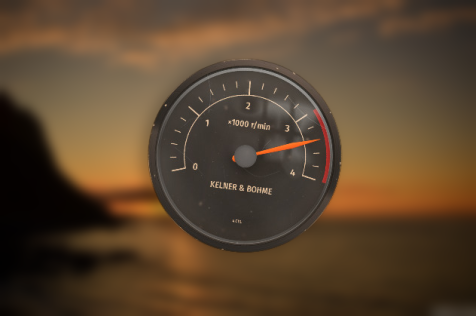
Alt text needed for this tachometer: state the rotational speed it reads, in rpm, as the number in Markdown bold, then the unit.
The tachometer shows **3400** rpm
